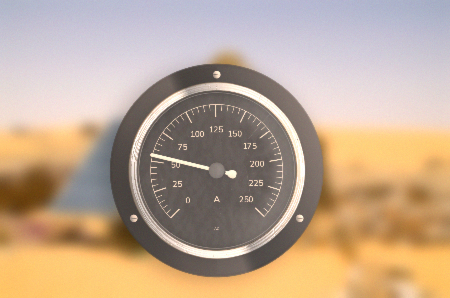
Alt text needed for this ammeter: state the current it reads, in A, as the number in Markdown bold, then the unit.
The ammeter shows **55** A
